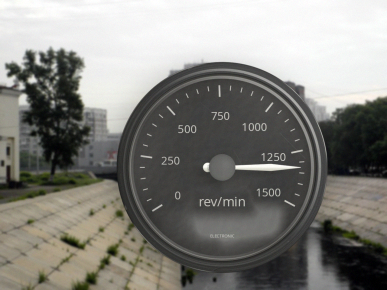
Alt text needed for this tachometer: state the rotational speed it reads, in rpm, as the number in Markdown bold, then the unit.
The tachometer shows **1325** rpm
